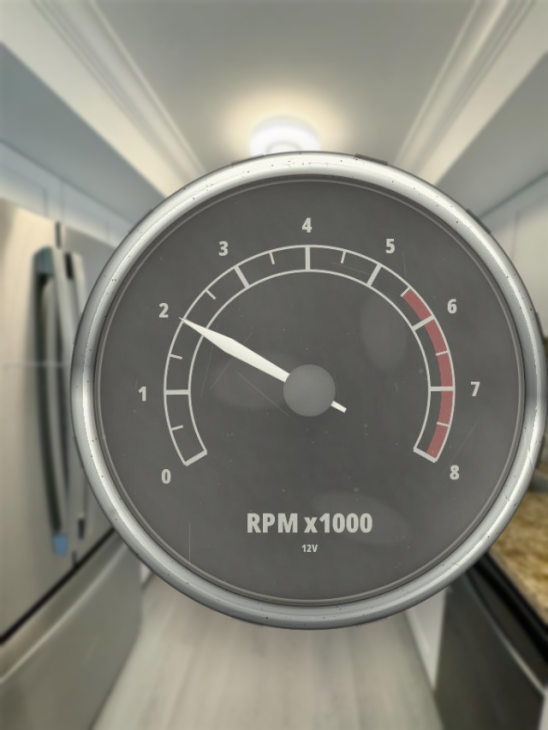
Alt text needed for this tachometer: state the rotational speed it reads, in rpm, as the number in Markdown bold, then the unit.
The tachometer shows **2000** rpm
